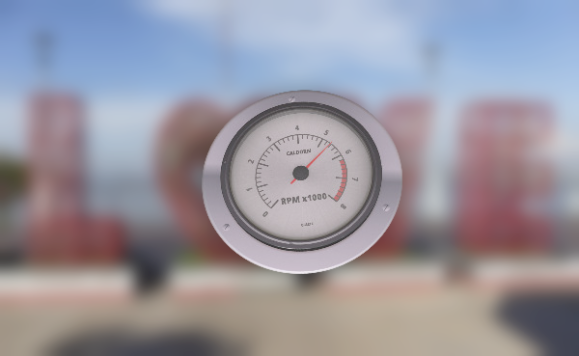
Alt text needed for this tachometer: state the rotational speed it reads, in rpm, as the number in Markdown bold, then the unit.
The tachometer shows **5400** rpm
